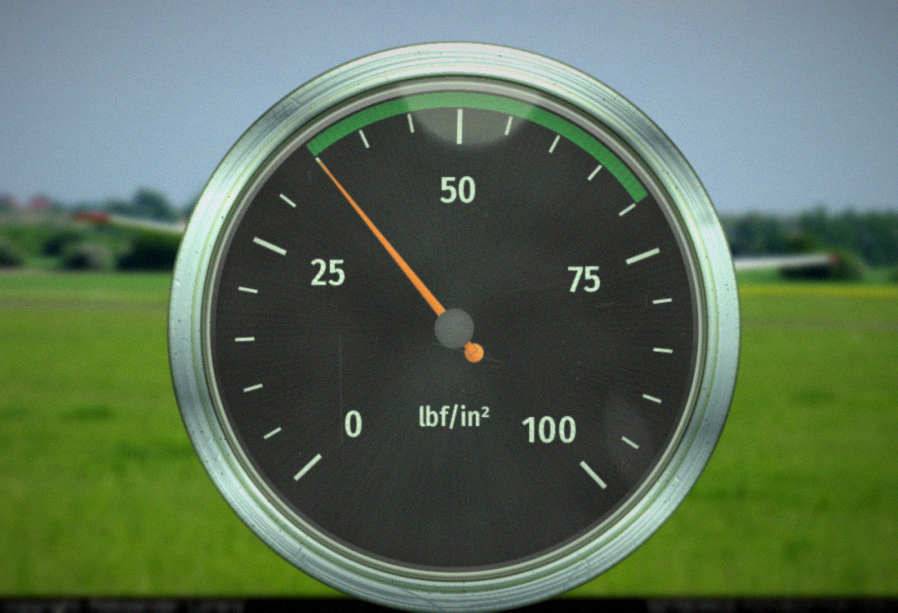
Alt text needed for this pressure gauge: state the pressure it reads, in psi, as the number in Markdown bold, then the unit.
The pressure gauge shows **35** psi
